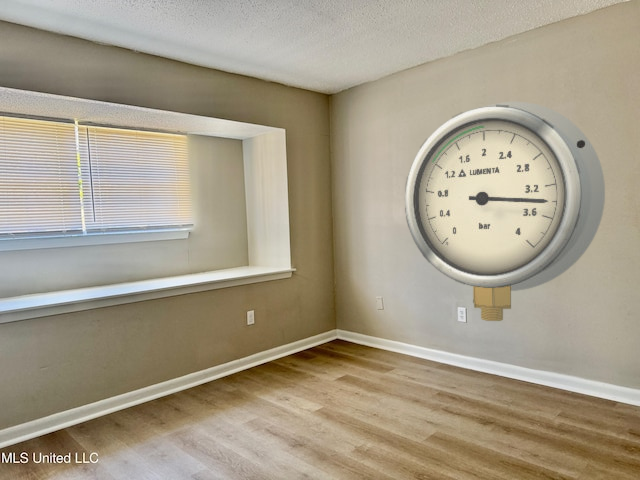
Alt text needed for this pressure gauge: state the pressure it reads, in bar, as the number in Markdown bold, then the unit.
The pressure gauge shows **3.4** bar
